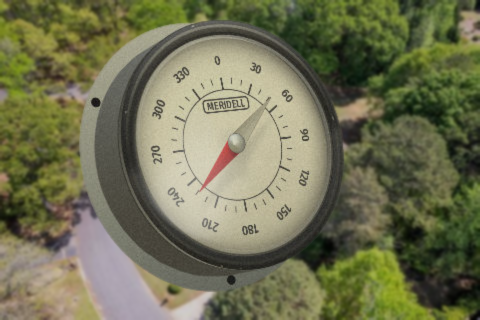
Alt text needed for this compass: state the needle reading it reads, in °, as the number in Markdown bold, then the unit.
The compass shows **230** °
